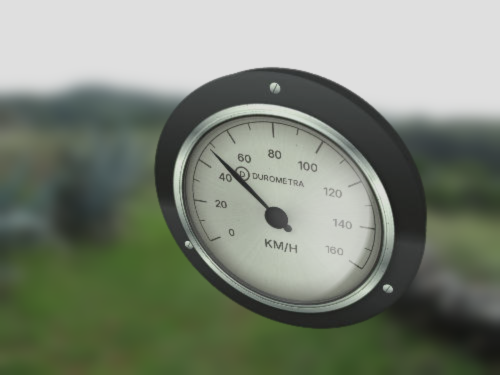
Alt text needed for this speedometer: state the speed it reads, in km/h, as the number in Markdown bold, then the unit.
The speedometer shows **50** km/h
